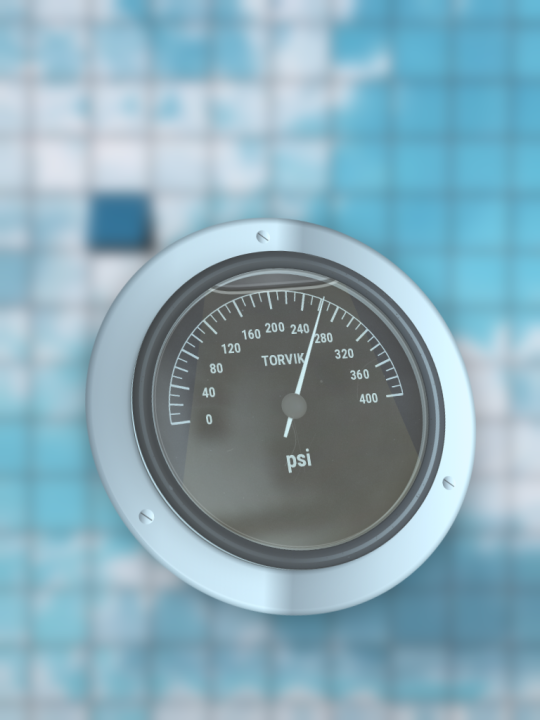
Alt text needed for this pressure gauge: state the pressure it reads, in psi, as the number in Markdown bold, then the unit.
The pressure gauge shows **260** psi
